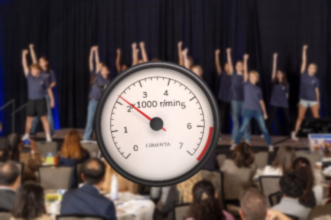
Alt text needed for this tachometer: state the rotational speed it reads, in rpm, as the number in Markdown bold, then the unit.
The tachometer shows **2200** rpm
